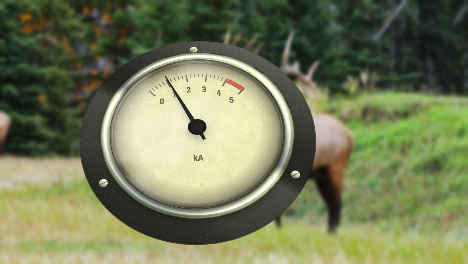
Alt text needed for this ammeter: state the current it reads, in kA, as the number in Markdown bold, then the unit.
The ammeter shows **1** kA
